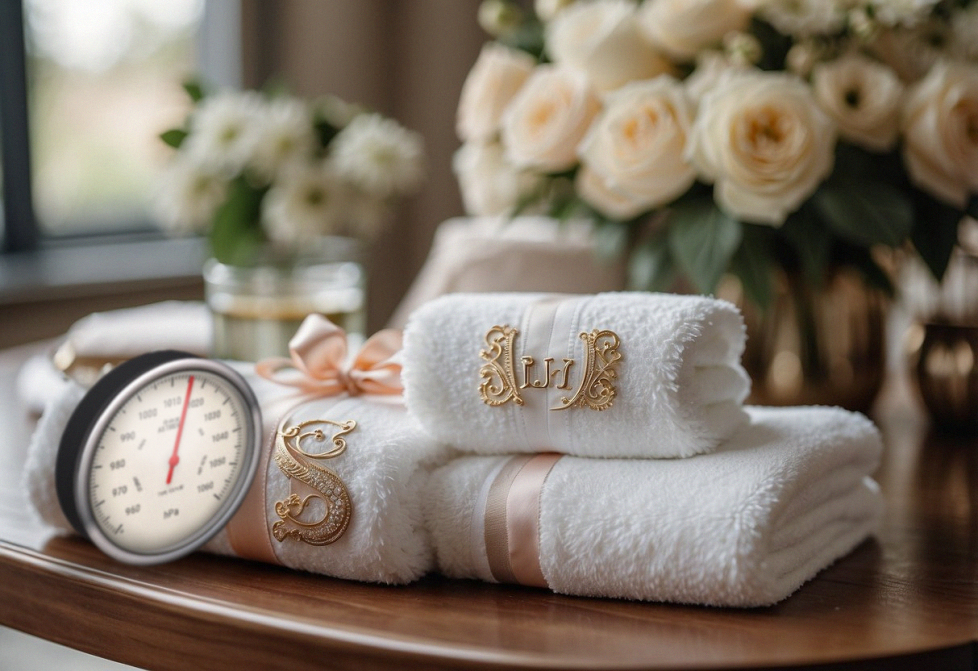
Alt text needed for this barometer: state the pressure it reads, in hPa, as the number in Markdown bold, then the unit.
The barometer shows **1015** hPa
